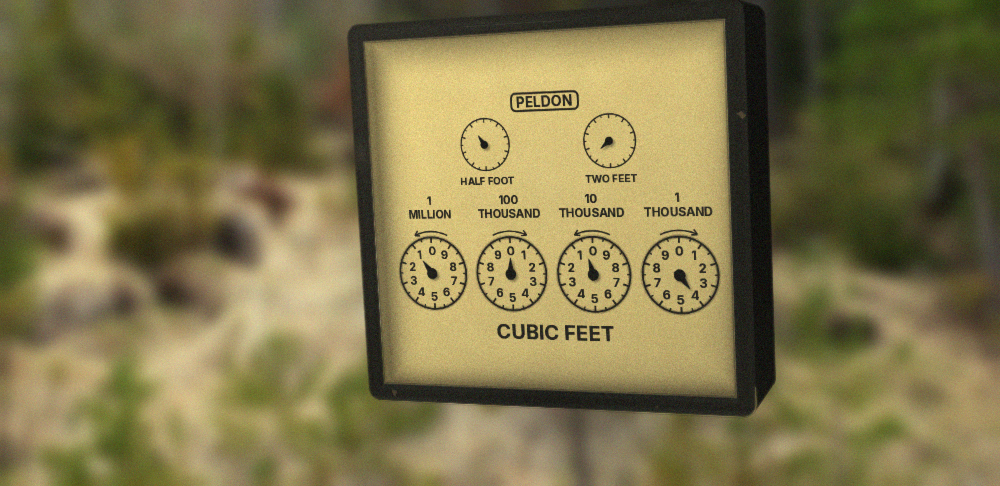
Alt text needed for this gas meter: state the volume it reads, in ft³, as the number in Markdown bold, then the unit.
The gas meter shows **100400** ft³
